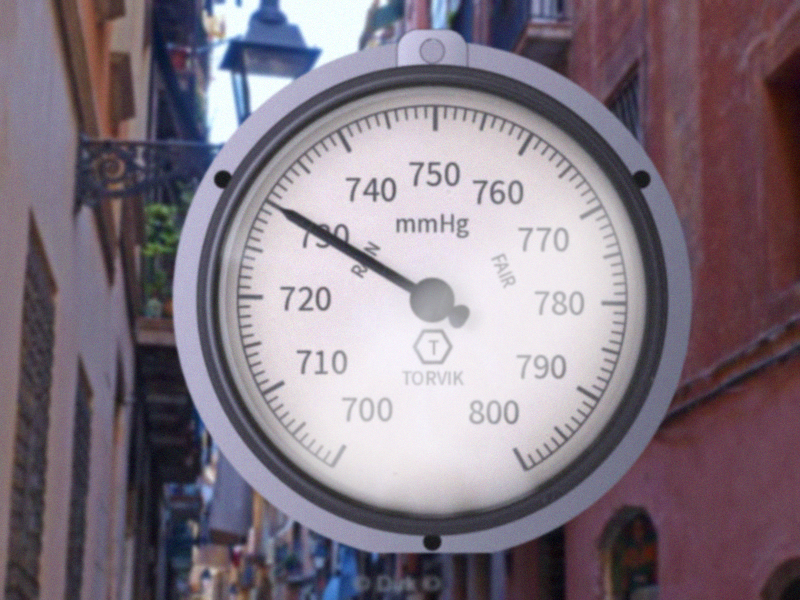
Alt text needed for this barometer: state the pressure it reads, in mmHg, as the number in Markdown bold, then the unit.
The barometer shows **730** mmHg
